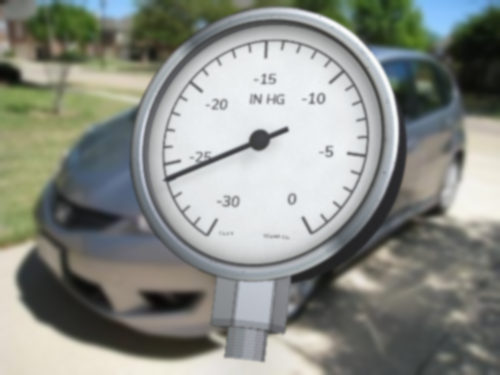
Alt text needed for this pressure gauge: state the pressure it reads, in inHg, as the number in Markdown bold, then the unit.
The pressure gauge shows **-26** inHg
